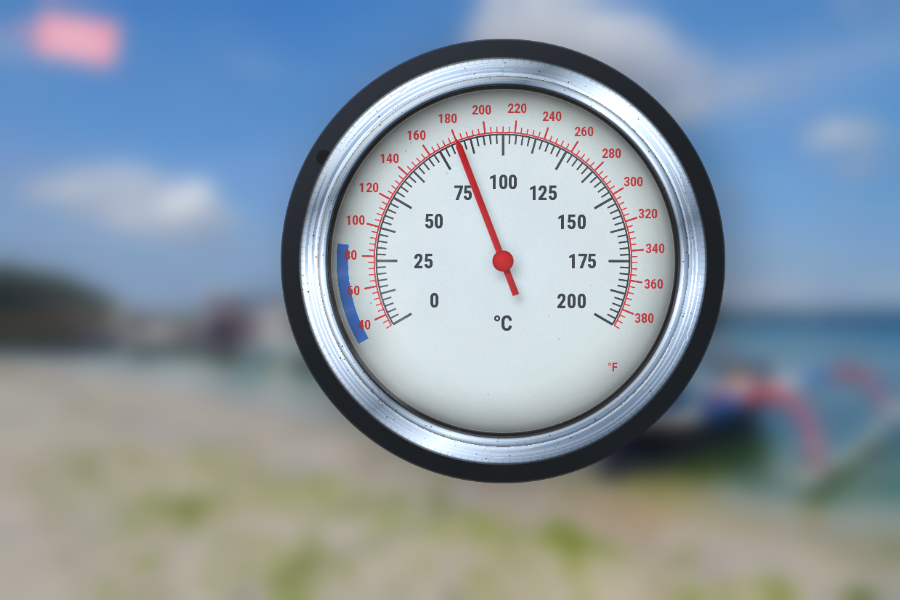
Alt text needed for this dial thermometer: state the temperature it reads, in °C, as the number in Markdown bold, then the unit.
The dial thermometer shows **82.5** °C
